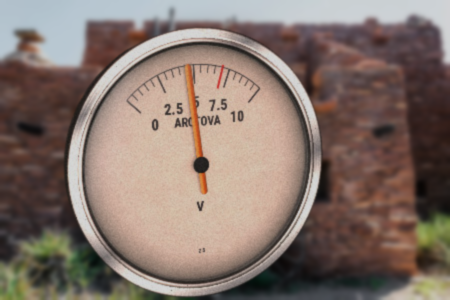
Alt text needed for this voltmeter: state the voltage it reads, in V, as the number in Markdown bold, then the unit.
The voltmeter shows **4.5** V
